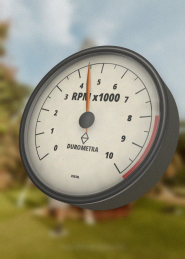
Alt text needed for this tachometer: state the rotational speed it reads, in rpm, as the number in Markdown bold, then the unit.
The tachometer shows **4500** rpm
